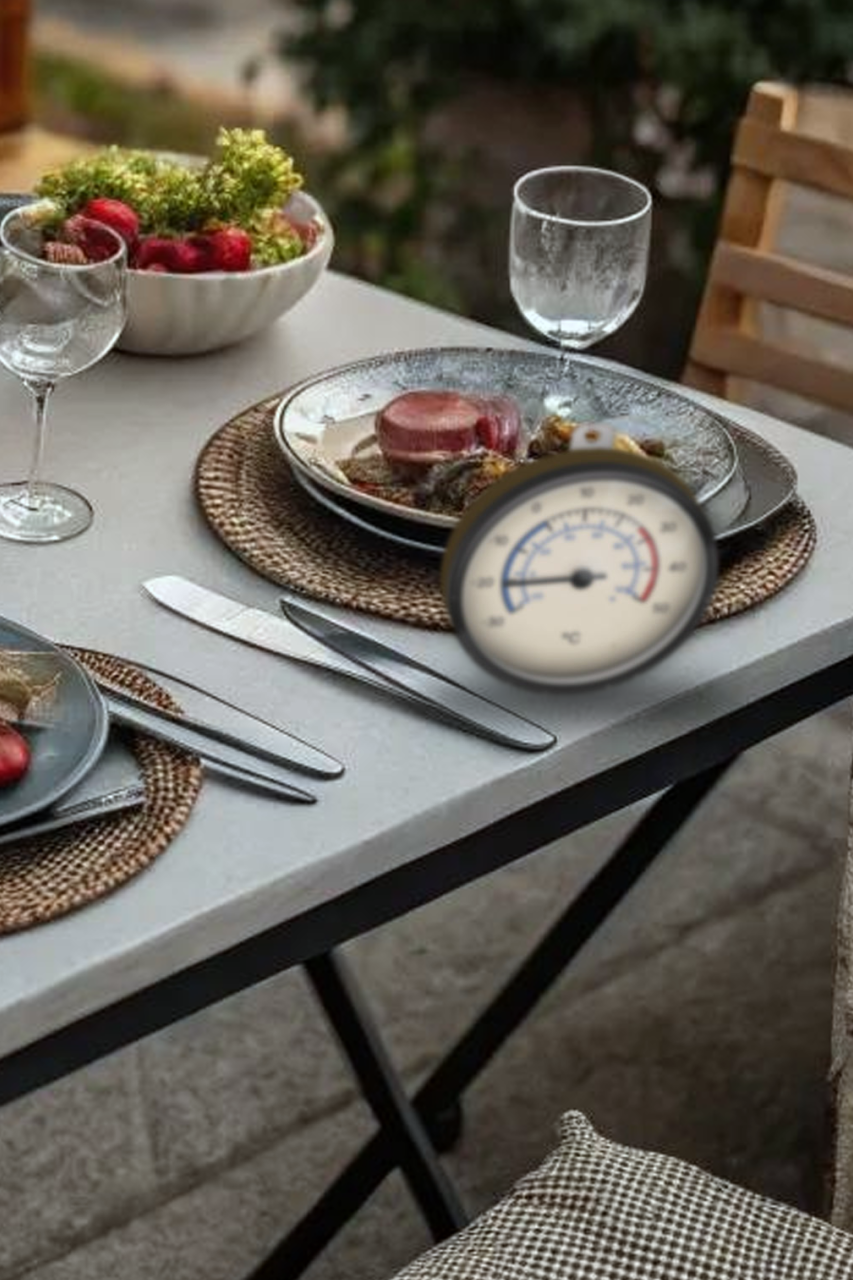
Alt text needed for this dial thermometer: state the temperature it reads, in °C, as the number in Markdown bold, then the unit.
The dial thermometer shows **-20** °C
